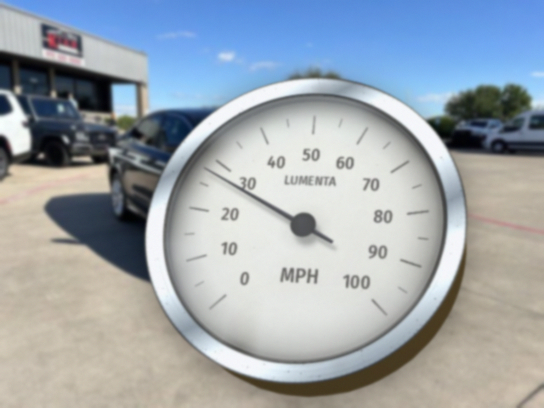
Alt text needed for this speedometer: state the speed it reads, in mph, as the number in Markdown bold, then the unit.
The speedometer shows **27.5** mph
